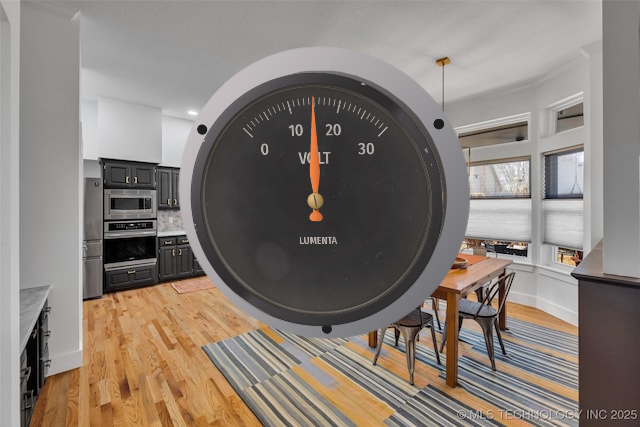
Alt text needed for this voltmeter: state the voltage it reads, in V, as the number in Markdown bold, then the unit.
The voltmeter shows **15** V
